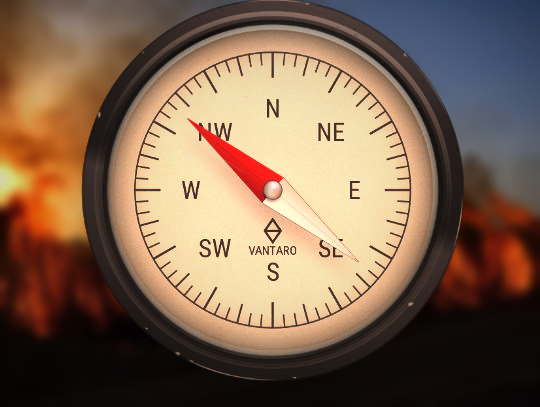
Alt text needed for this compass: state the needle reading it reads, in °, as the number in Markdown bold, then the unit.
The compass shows **310** °
